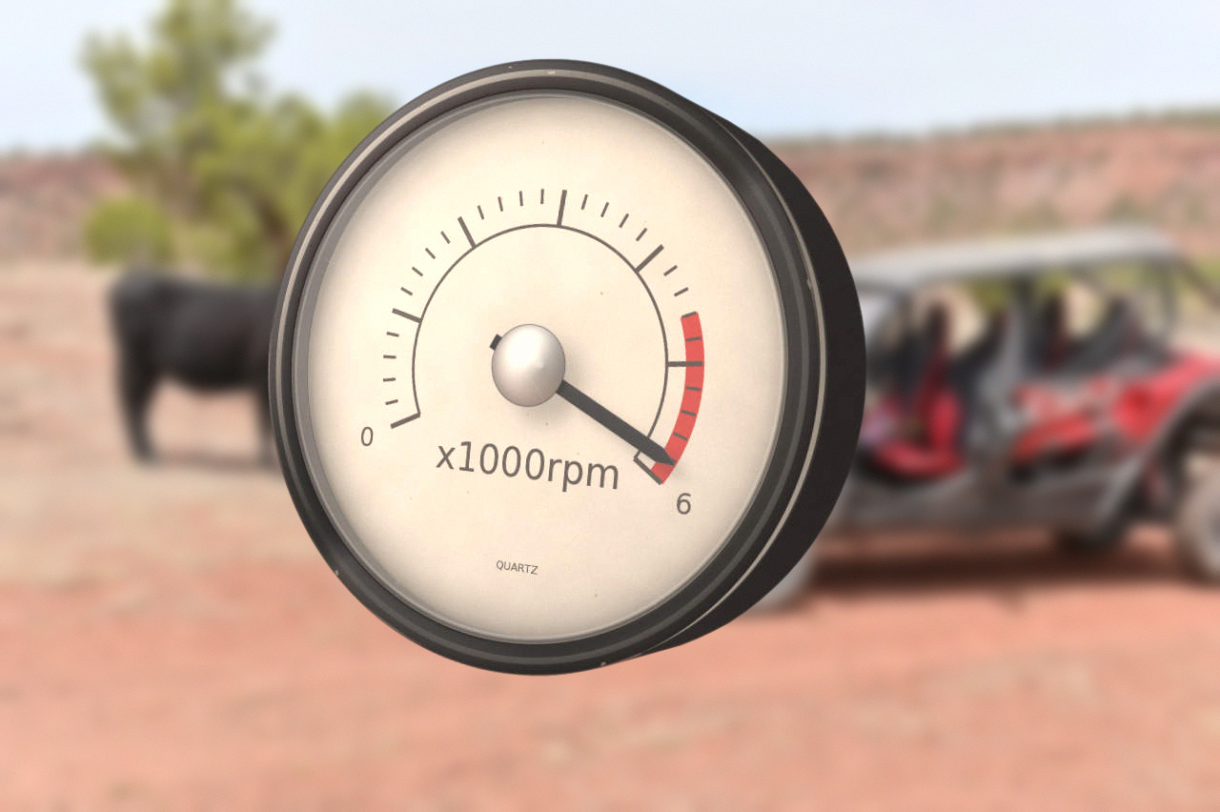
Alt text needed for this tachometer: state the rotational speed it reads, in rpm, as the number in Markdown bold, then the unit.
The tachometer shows **5800** rpm
